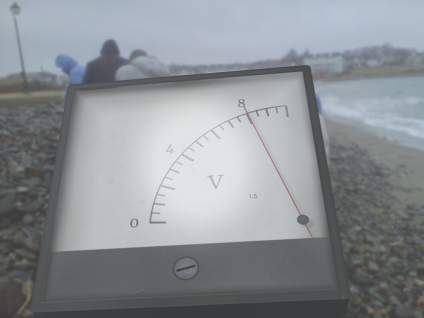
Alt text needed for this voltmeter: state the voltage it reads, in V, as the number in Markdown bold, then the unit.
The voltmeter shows **8** V
